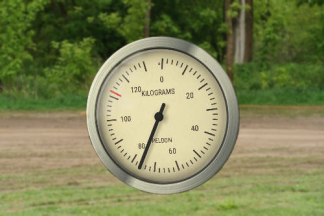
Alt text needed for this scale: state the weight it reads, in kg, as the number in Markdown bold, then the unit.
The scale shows **76** kg
